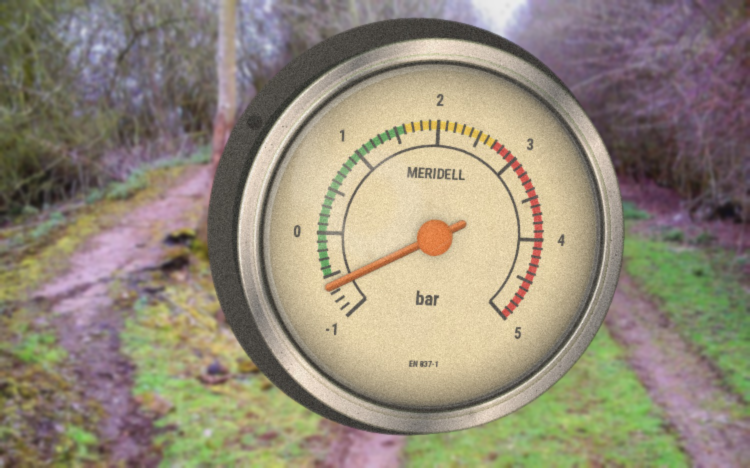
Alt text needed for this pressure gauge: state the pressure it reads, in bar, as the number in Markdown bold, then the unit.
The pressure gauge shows **-0.6** bar
